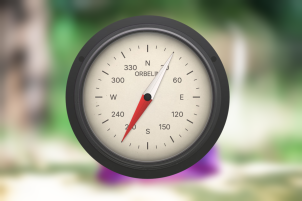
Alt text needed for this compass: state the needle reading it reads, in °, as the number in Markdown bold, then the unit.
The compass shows **210** °
